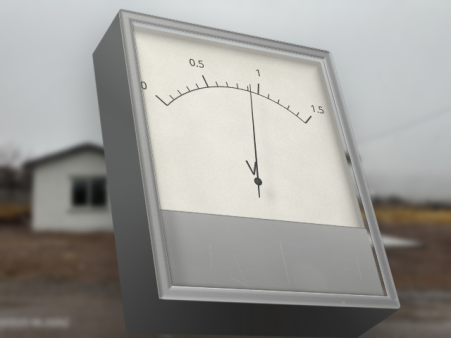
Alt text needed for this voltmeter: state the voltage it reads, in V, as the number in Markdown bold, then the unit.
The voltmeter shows **0.9** V
